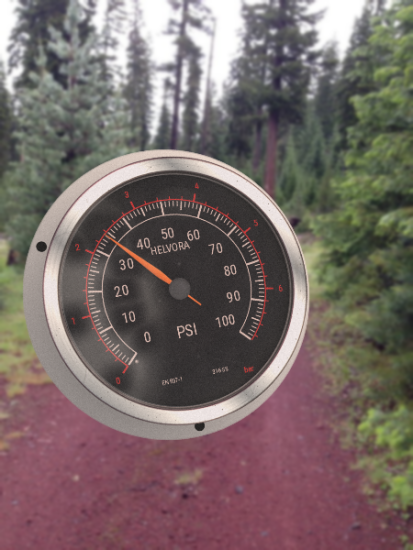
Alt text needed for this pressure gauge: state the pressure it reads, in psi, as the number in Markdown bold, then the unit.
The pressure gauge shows **34** psi
